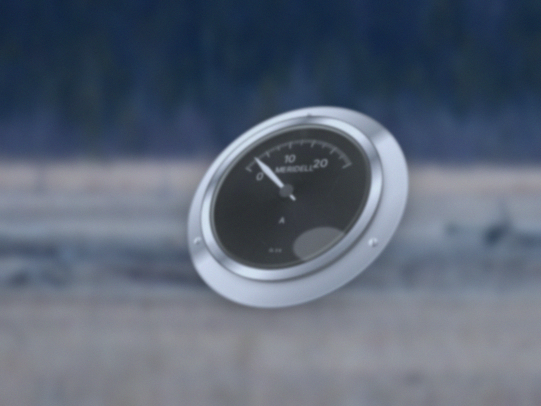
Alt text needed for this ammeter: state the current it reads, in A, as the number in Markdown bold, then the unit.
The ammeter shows **2.5** A
